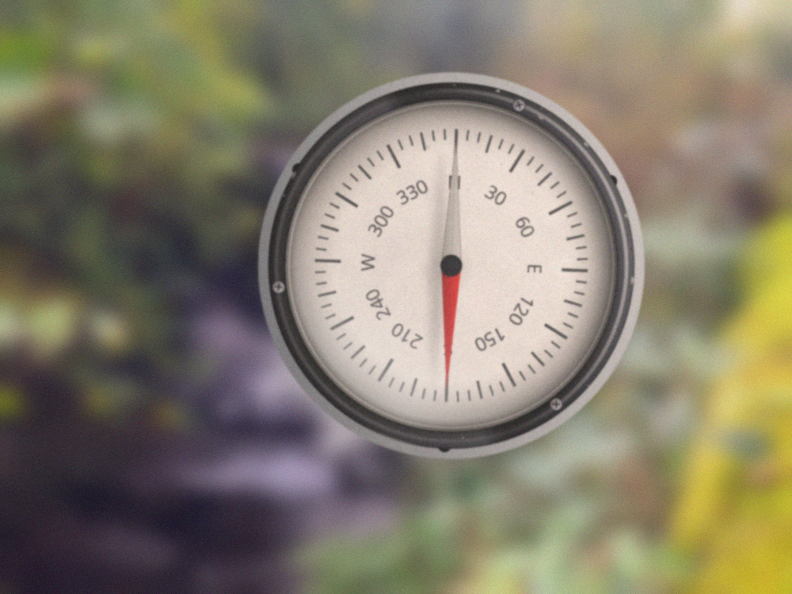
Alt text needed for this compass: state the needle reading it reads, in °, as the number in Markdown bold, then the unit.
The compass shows **180** °
